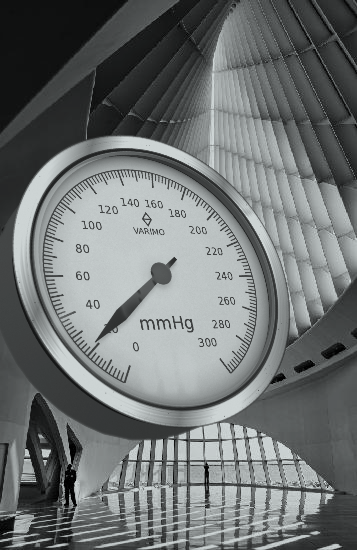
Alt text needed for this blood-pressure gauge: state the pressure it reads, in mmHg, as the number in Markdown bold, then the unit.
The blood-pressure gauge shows **22** mmHg
